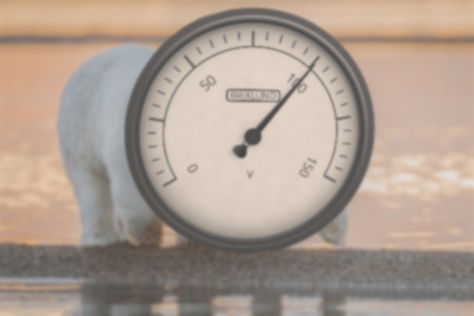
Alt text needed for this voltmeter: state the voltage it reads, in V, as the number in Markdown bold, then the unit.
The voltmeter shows **100** V
